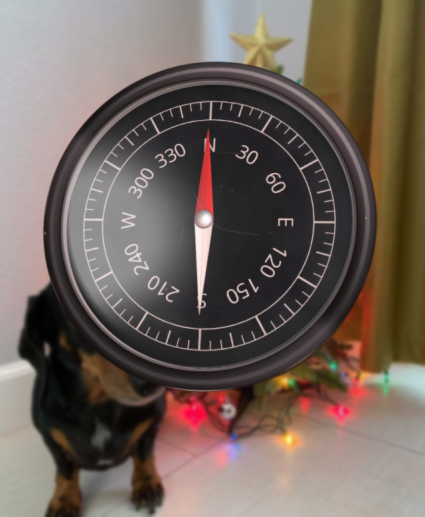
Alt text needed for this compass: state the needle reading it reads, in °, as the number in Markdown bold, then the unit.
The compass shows **0** °
